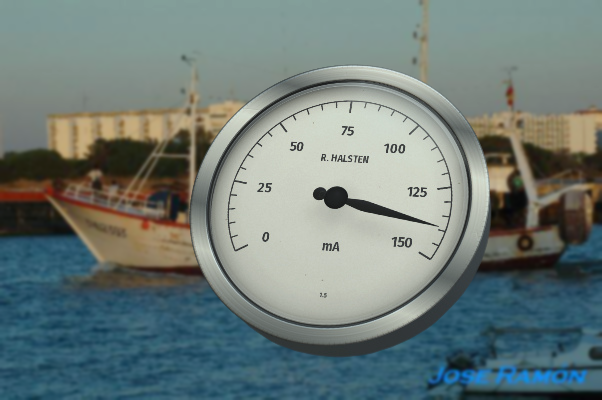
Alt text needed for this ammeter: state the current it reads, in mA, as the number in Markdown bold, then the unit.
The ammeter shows **140** mA
